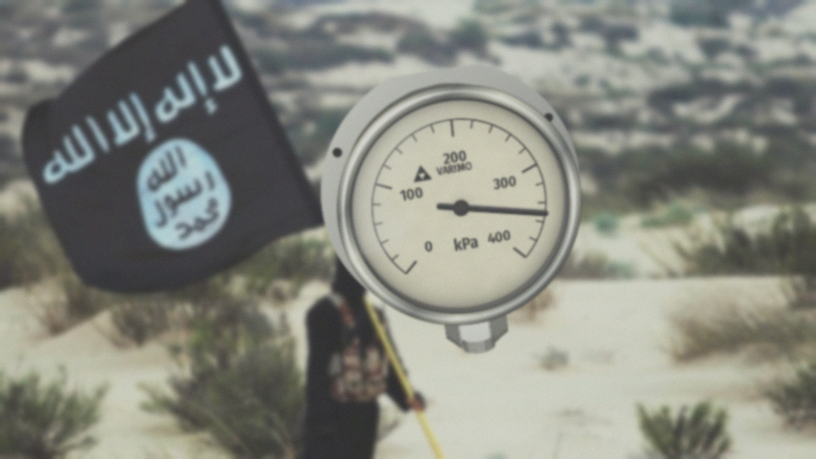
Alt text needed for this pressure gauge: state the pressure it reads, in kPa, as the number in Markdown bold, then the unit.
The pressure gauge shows **350** kPa
